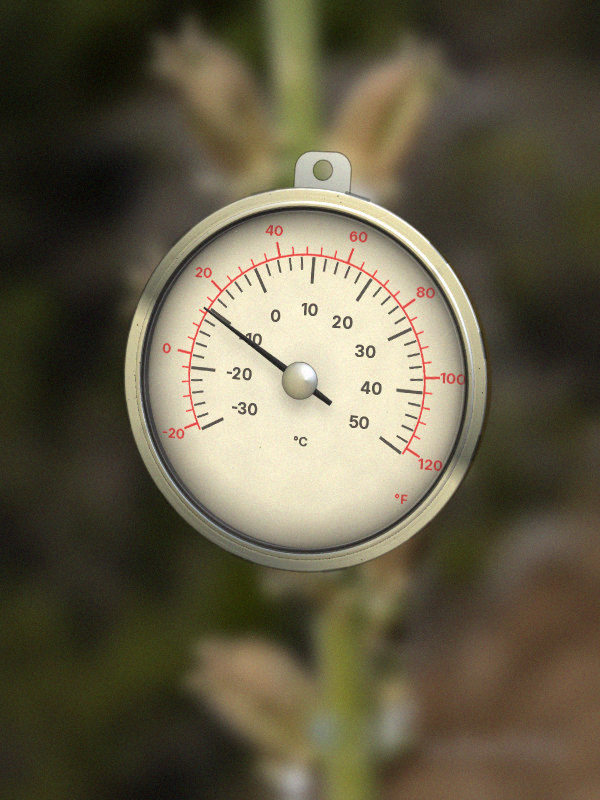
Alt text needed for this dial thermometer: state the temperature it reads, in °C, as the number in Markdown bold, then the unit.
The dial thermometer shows **-10** °C
